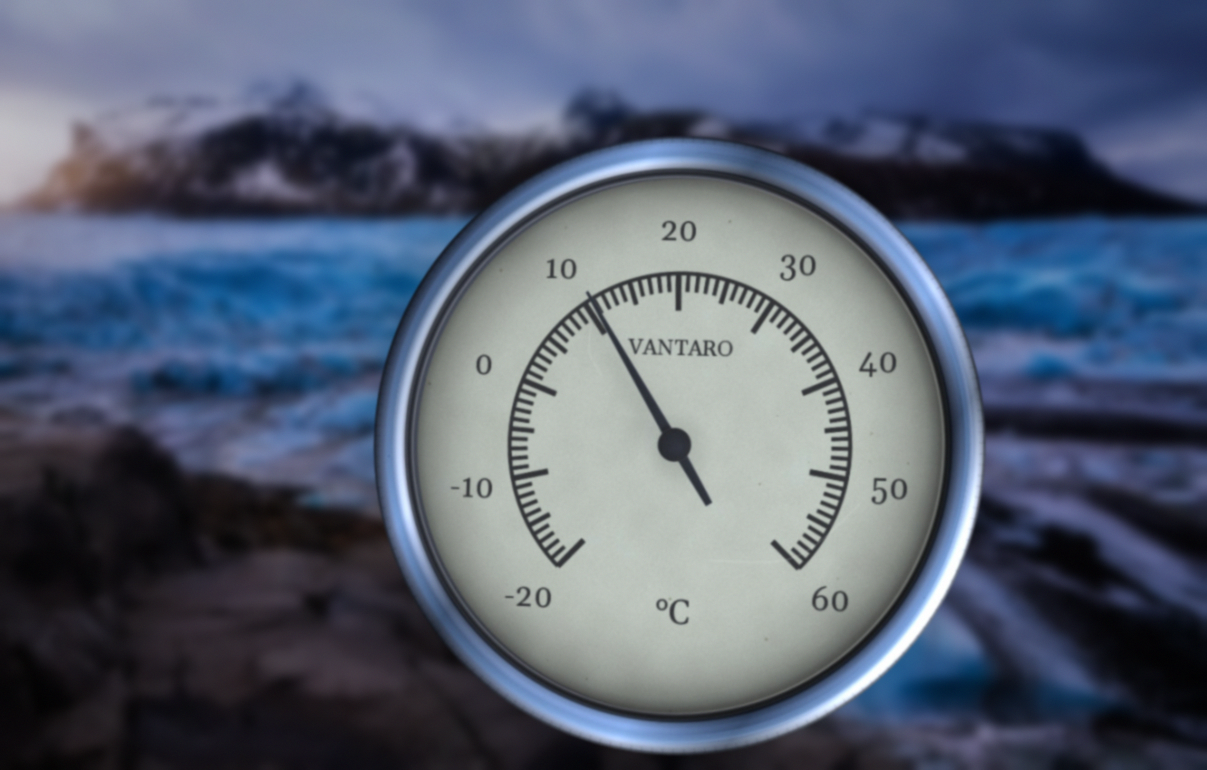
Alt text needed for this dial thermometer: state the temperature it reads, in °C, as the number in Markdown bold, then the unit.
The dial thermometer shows **11** °C
